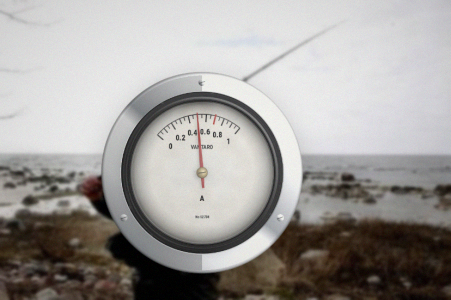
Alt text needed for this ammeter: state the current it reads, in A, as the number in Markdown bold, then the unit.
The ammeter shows **0.5** A
